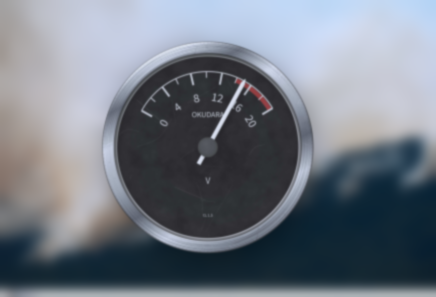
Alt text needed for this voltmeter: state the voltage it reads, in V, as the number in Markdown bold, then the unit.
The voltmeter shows **15** V
